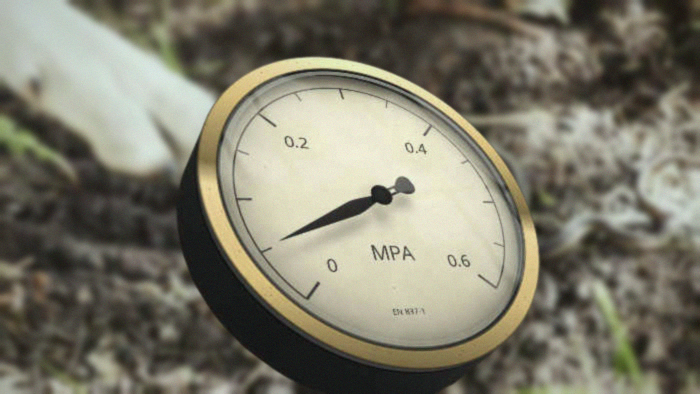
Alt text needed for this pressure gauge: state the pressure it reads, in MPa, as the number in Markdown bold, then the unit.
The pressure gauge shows **0.05** MPa
